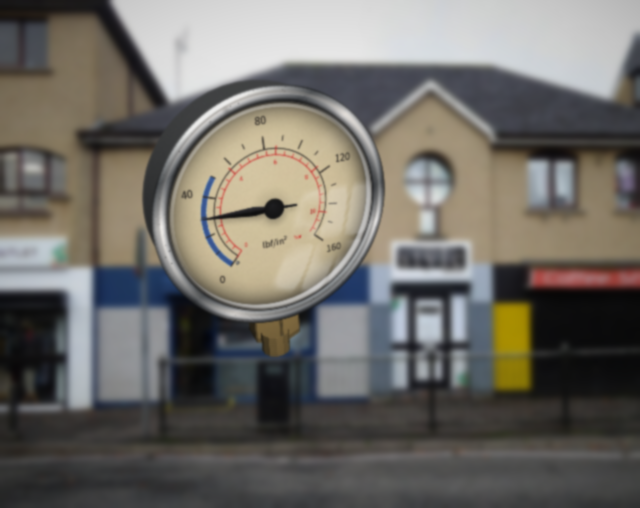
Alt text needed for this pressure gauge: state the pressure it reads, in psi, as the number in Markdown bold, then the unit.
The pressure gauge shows **30** psi
